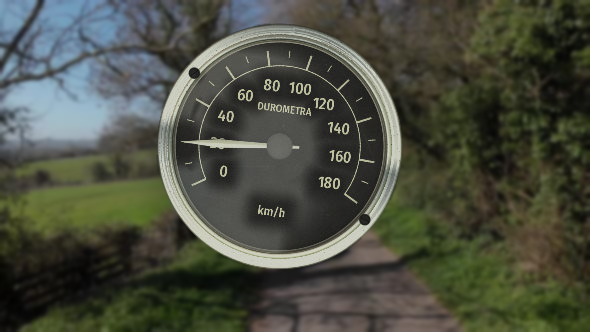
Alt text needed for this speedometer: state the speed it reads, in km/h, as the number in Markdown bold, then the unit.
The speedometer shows **20** km/h
